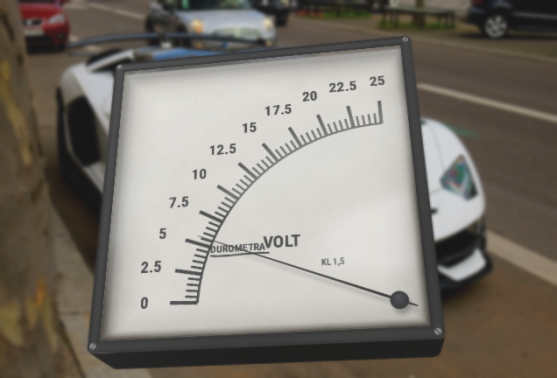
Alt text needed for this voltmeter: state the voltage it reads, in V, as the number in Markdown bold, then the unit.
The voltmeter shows **5.5** V
